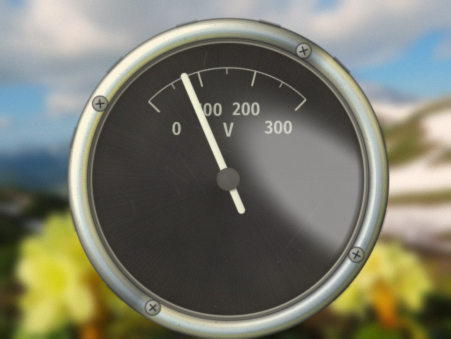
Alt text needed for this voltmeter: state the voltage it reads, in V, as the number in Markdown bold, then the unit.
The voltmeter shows **75** V
